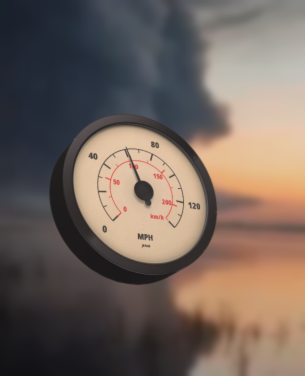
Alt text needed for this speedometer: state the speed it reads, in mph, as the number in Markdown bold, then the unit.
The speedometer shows **60** mph
